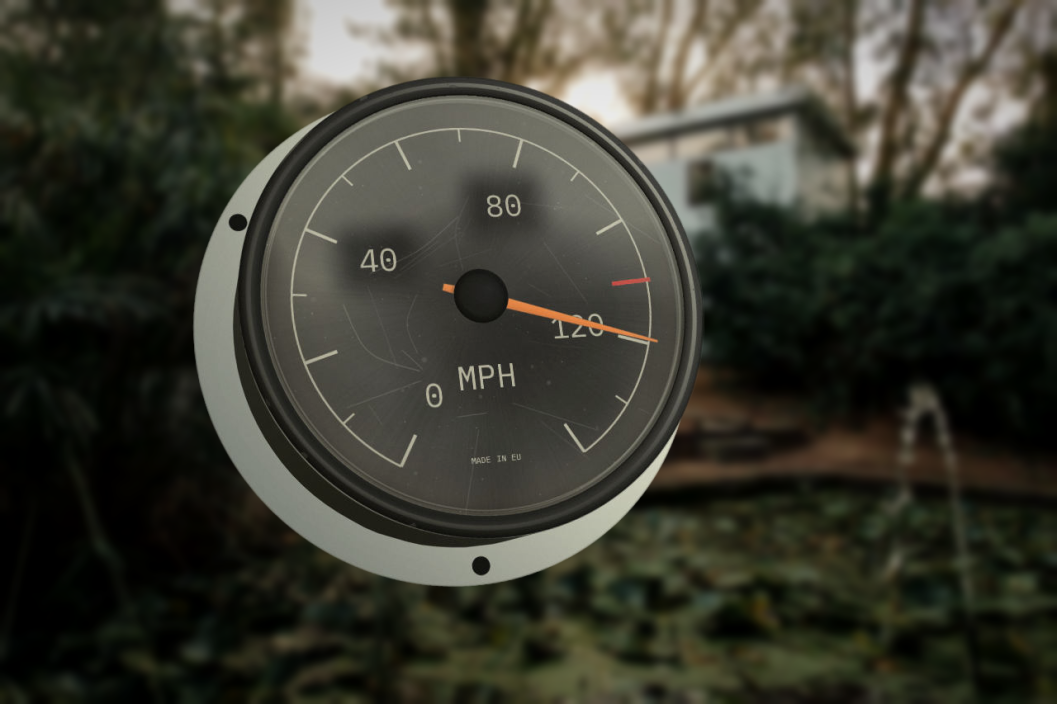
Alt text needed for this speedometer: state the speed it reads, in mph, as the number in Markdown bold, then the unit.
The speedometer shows **120** mph
